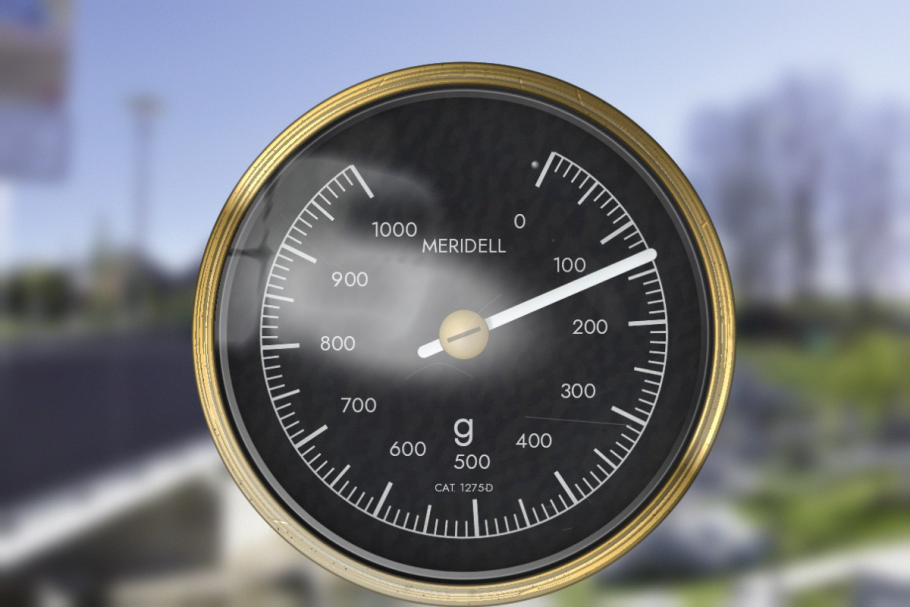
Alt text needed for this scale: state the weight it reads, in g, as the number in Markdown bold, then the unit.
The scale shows **135** g
